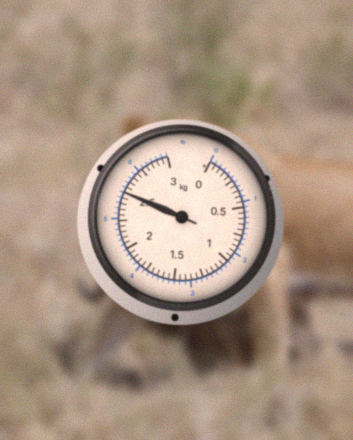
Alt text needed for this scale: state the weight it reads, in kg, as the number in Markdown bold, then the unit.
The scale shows **2.5** kg
